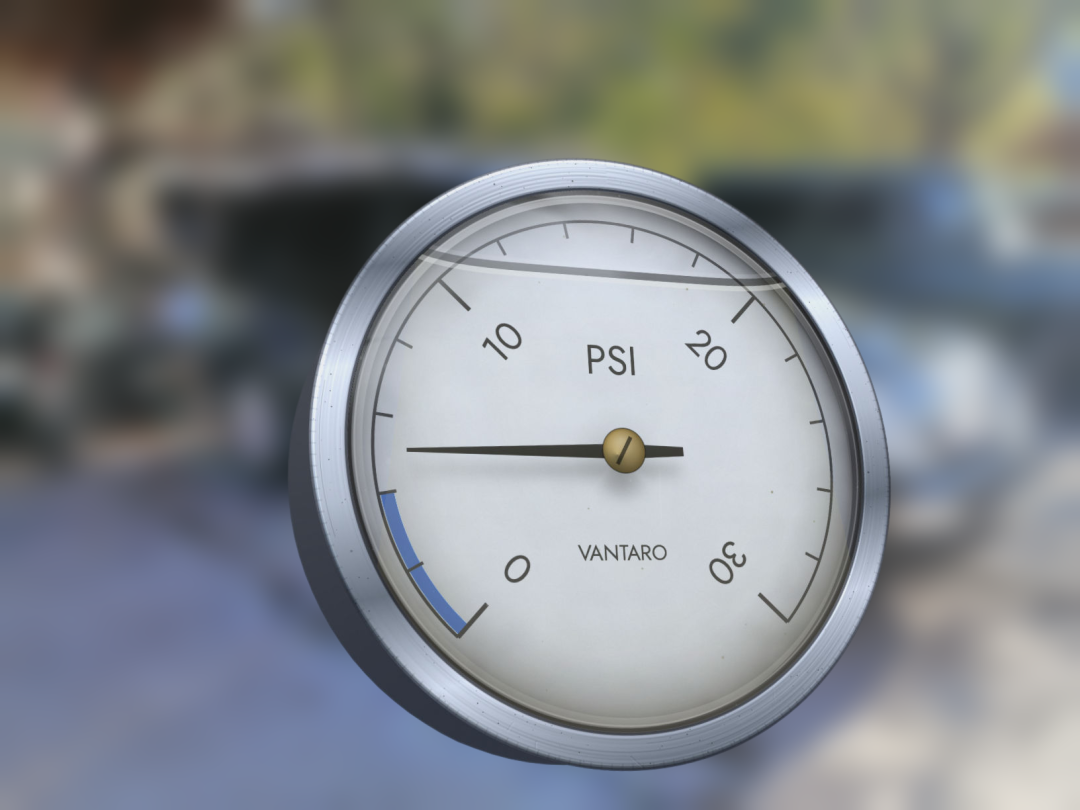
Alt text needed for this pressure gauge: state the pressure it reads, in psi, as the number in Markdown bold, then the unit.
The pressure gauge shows **5** psi
